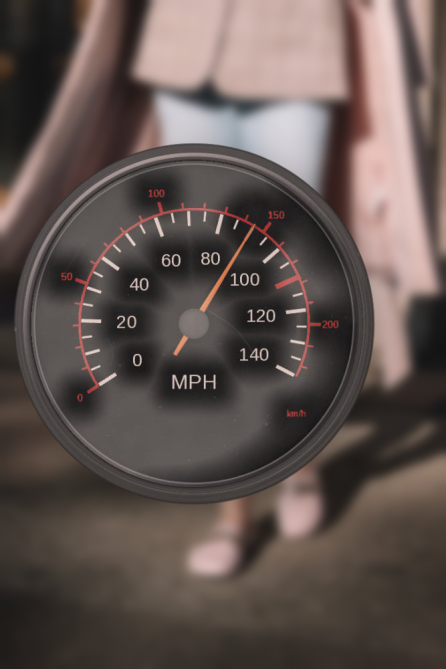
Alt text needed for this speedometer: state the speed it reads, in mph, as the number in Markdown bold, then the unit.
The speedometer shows **90** mph
